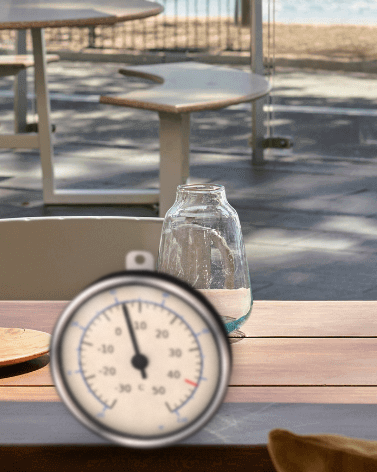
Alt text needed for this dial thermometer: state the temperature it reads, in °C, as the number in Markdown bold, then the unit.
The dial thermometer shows **6** °C
